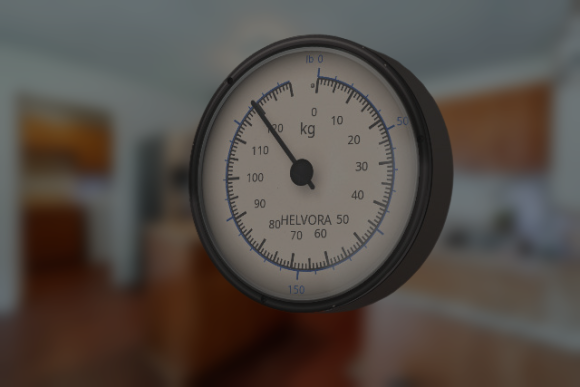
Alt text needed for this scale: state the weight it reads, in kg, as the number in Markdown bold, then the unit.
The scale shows **120** kg
